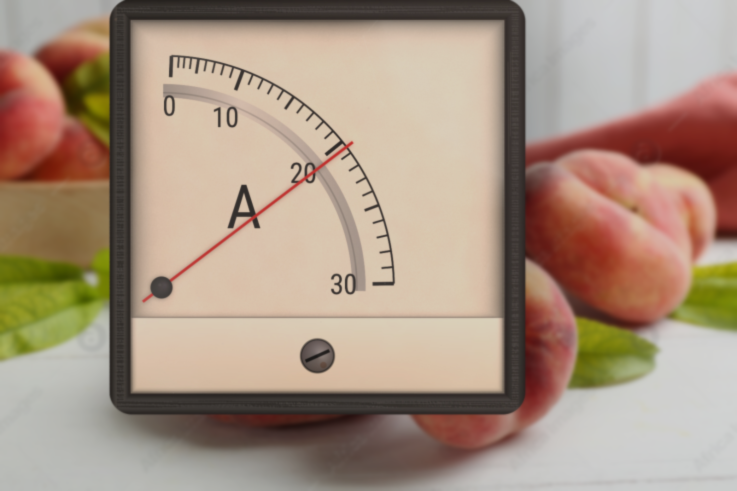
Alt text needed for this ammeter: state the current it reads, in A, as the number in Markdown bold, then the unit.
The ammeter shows **20.5** A
